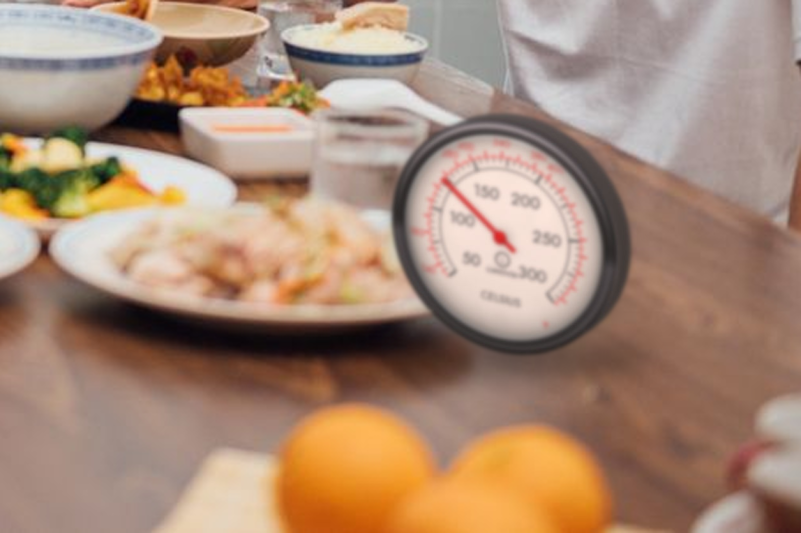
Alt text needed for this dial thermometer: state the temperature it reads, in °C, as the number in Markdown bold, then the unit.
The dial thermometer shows **125** °C
